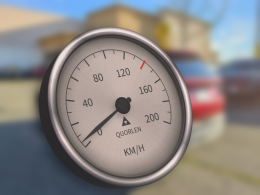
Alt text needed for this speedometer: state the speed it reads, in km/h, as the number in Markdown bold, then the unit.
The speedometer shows **5** km/h
